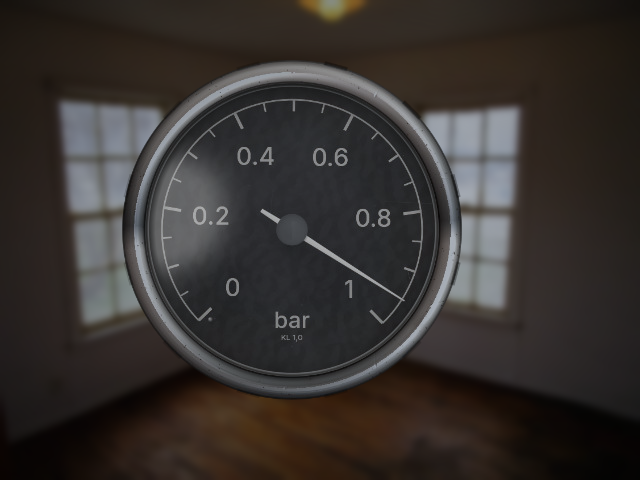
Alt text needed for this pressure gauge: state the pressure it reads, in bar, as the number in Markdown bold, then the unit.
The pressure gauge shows **0.95** bar
